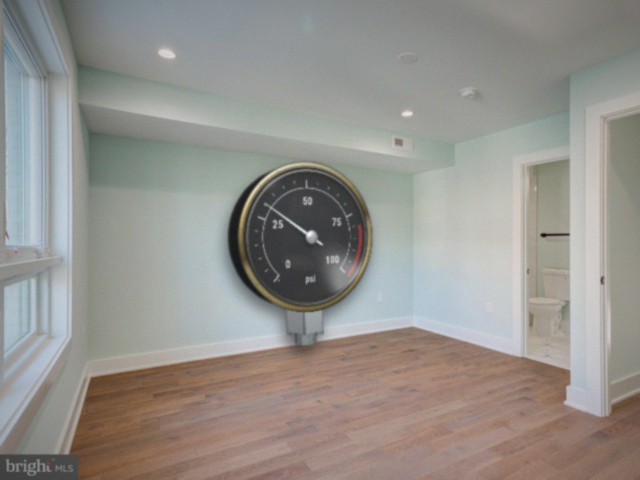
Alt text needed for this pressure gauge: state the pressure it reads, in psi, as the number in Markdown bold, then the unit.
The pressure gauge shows **30** psi
